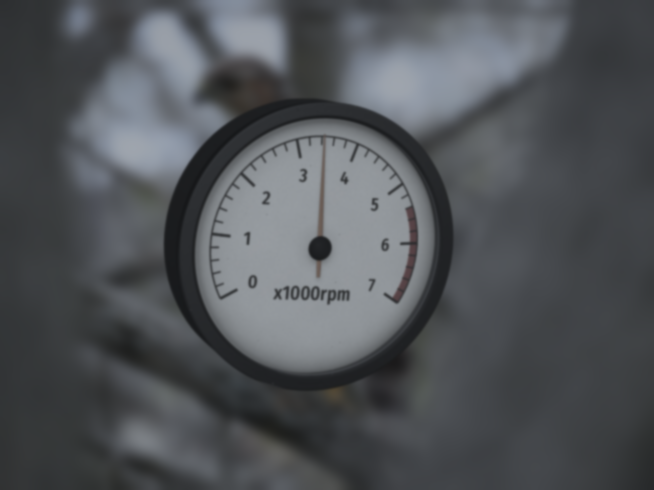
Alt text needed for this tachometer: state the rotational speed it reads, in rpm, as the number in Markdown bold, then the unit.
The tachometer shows **3400** rpm
